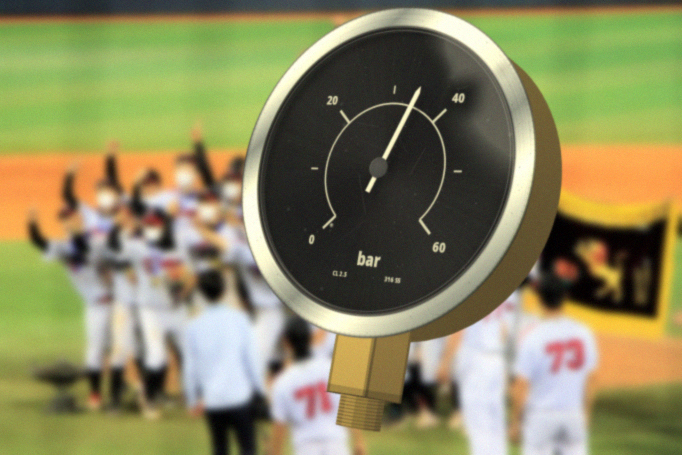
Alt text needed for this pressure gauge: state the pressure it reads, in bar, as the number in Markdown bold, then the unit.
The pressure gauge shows **35** bar
